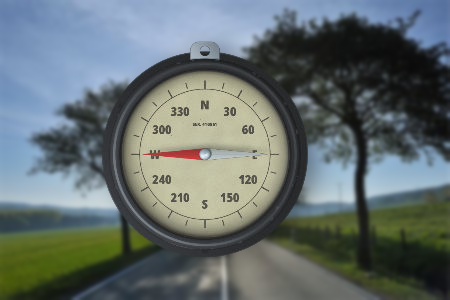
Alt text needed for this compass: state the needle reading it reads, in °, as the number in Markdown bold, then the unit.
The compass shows **270** °
